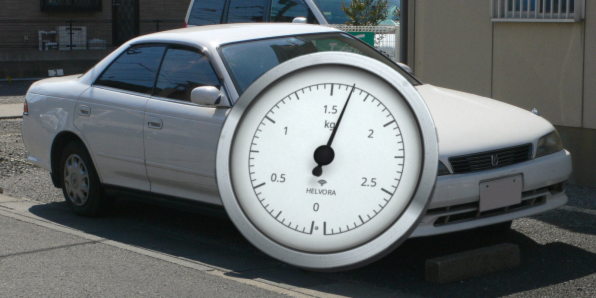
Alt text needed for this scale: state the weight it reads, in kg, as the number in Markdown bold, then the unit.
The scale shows **1.65** kg
